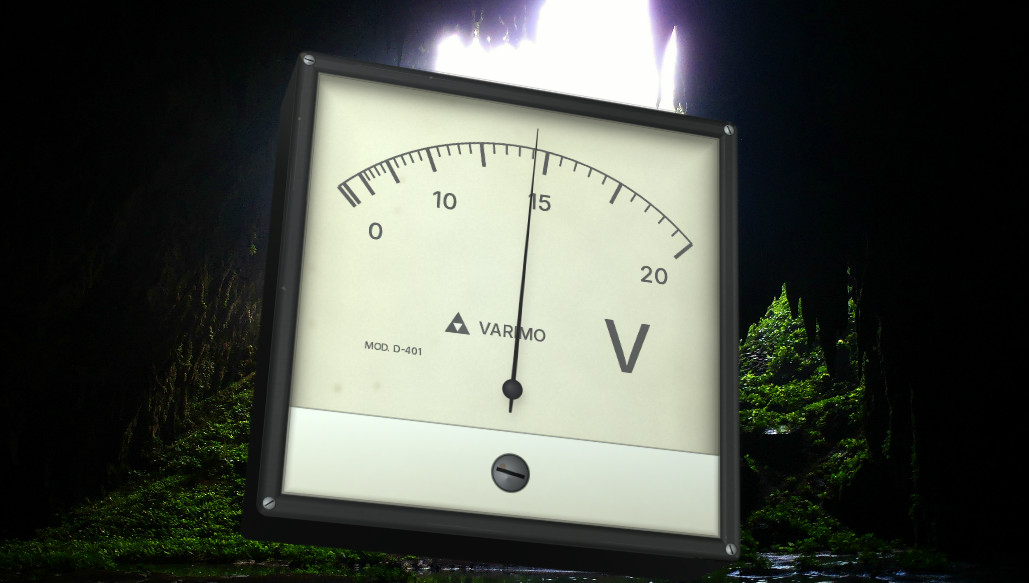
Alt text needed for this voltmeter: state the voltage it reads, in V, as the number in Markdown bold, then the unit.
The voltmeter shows **14.5** V
